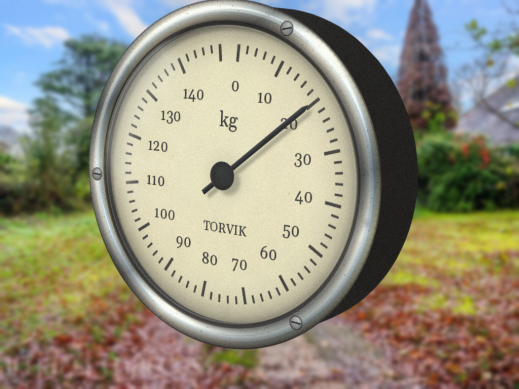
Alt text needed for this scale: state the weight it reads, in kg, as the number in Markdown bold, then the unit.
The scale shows **20** kg
